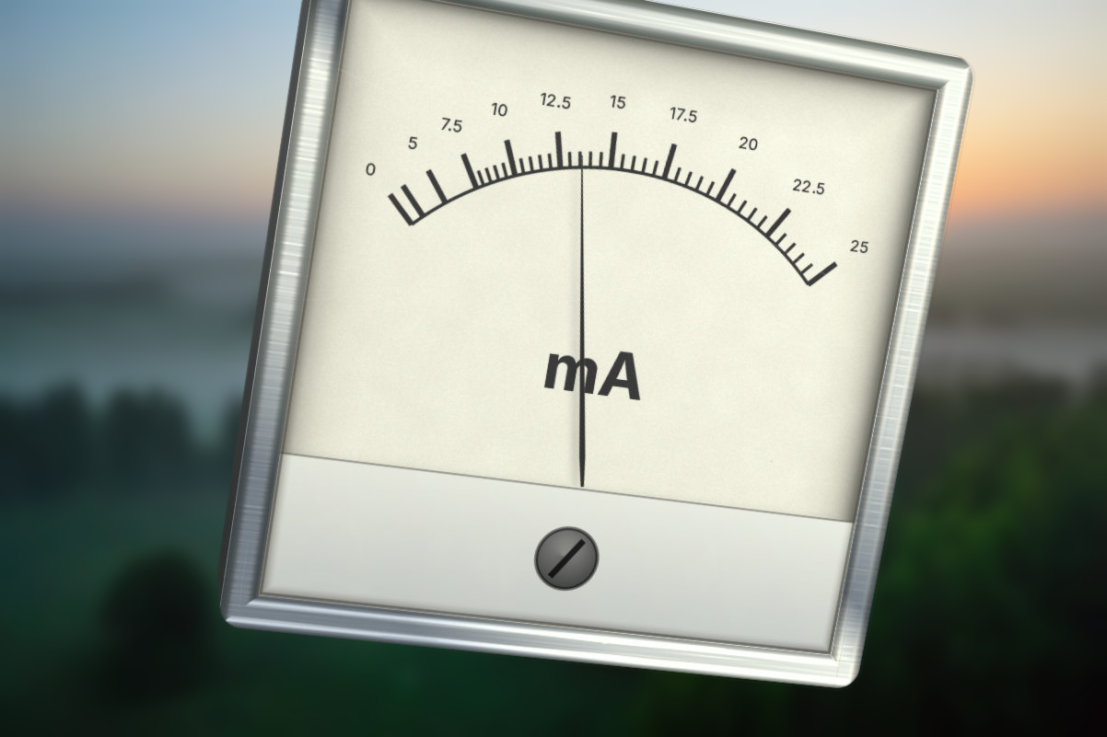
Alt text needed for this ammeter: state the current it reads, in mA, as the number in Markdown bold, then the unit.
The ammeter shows **13.5** mA
